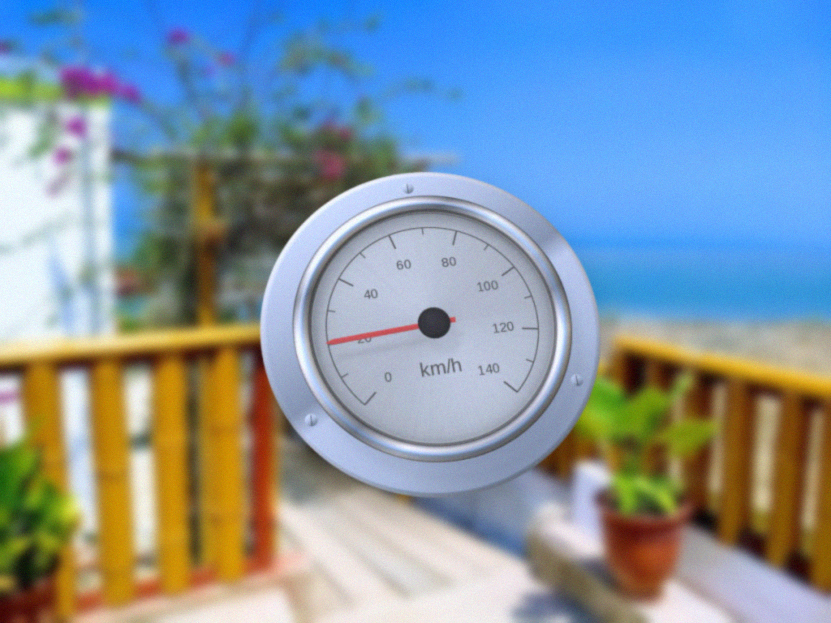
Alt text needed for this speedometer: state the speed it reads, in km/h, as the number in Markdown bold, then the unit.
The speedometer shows **20** km/h
